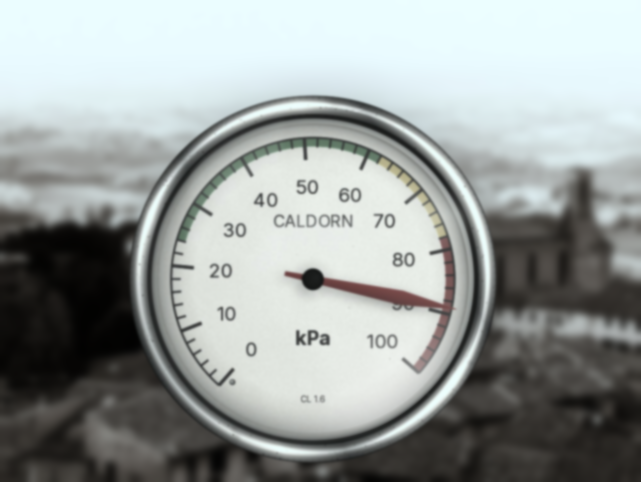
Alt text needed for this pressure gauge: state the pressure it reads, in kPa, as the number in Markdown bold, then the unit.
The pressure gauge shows **89** kPa
